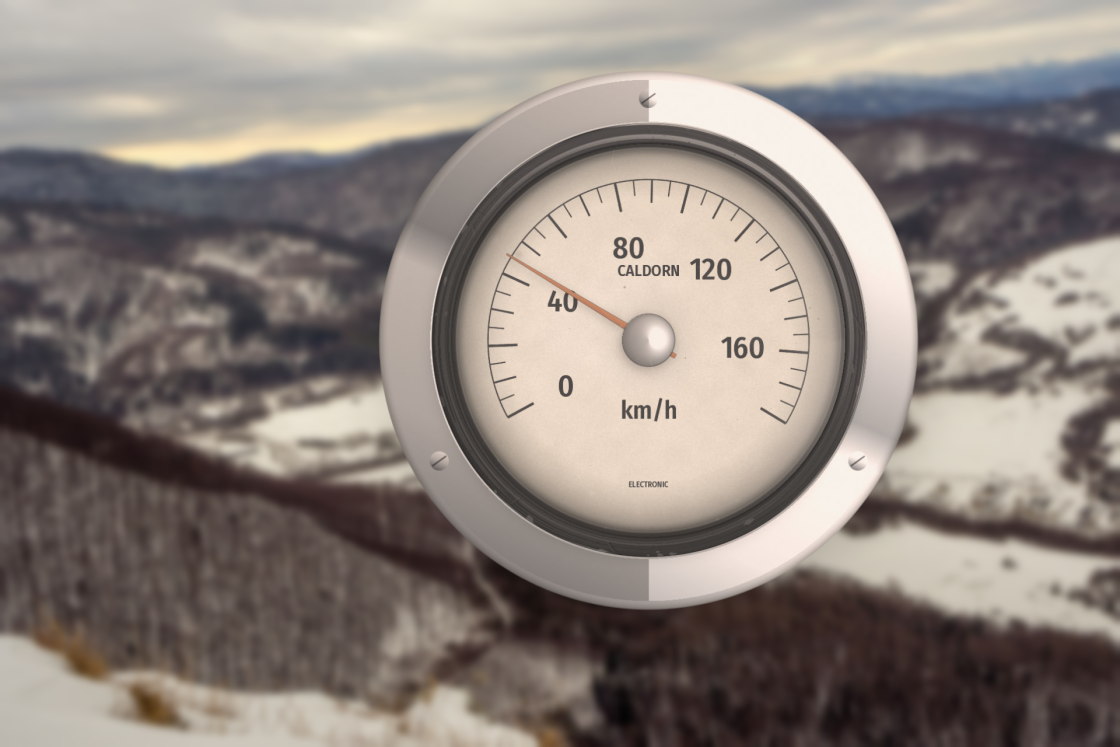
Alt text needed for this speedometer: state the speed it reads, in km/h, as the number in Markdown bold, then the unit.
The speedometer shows **45** km/h
